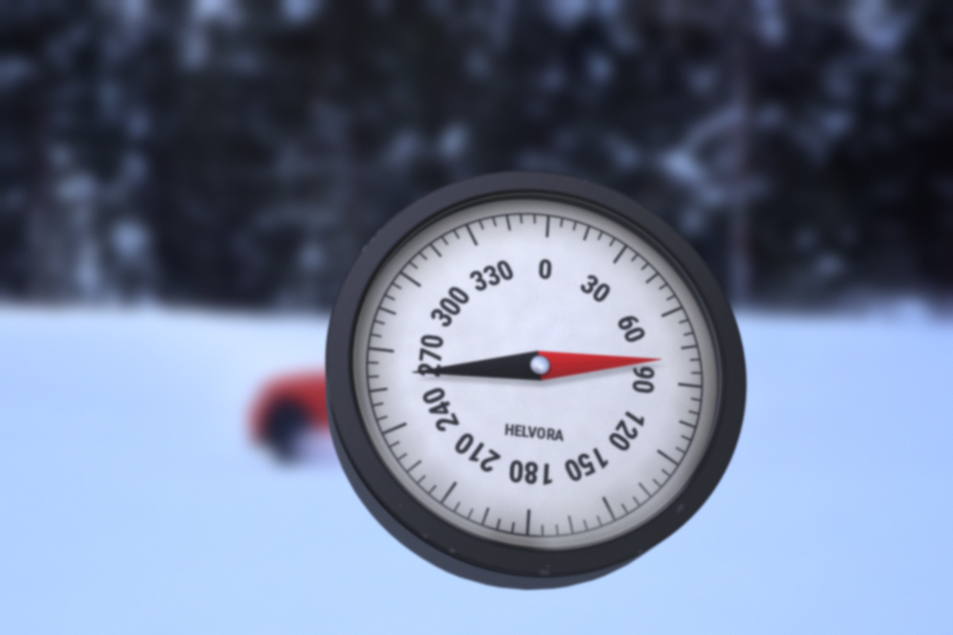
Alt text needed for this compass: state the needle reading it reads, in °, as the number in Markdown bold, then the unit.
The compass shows **80** °
